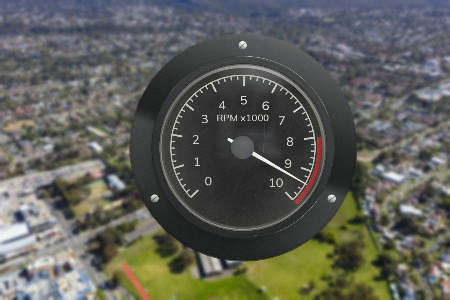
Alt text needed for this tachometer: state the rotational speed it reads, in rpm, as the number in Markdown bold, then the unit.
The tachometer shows **9400** rpm
